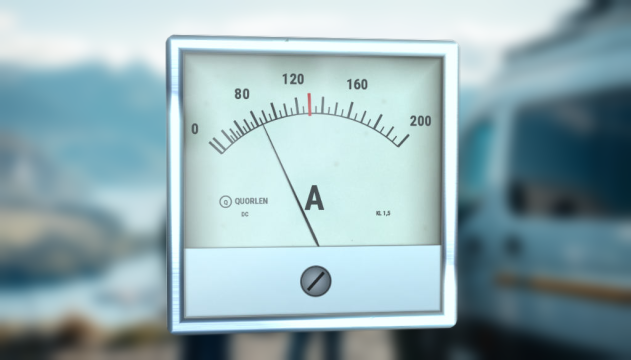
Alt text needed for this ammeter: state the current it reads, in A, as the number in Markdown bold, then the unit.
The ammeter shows **85** A
